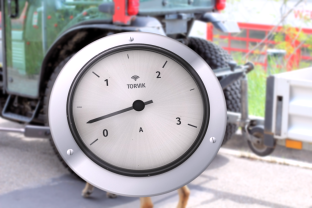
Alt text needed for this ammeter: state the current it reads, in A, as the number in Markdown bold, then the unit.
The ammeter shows **0.25** A
